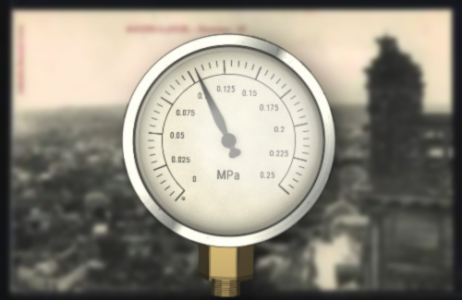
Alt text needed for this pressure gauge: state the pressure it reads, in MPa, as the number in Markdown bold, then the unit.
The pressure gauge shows **0.105** MPa
